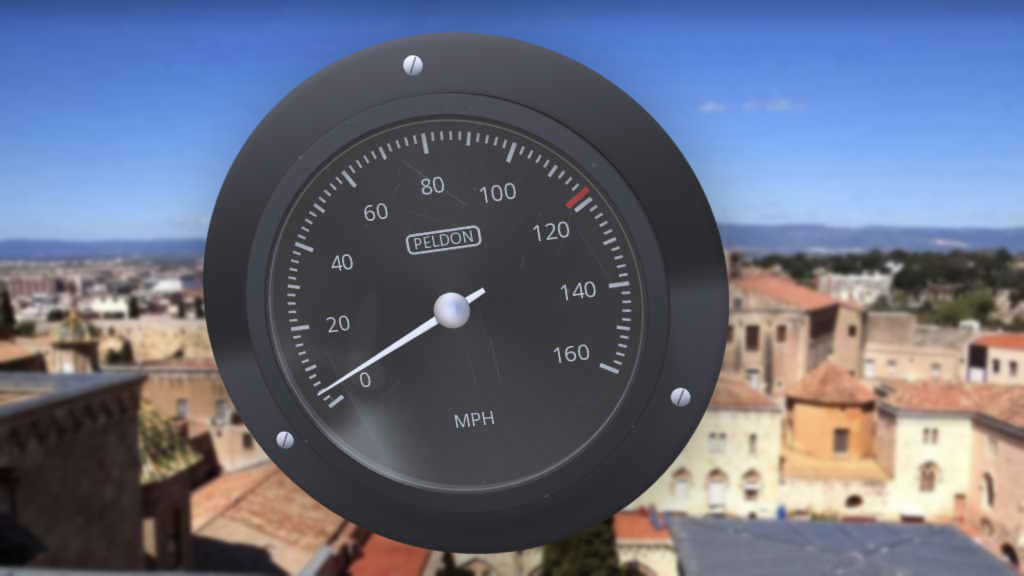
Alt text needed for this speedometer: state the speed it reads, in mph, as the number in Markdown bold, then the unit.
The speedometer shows **4** mph
